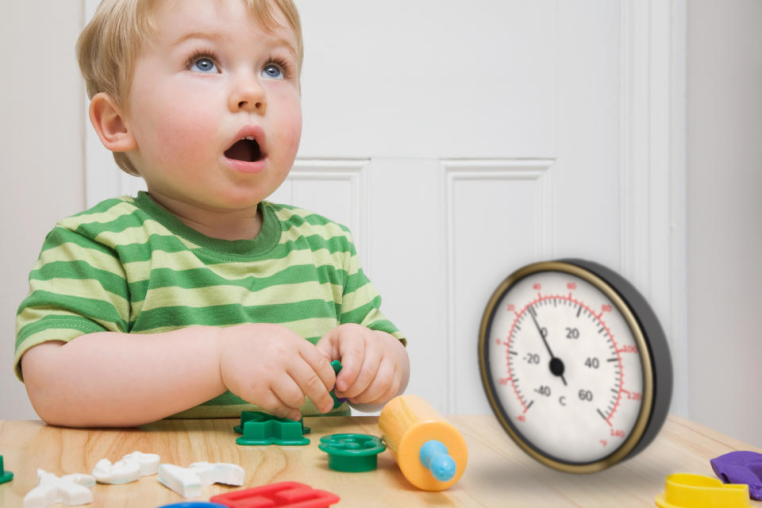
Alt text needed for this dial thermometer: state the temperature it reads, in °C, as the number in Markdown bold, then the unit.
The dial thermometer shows **0** °C
